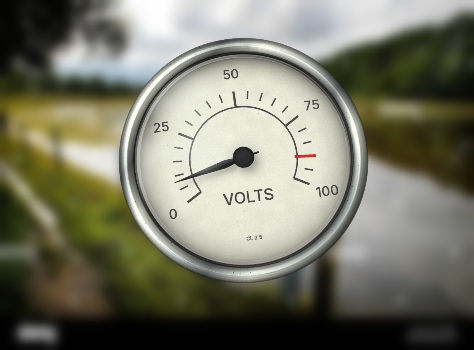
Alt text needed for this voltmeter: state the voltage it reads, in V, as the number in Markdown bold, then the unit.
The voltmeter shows **7.5** V
